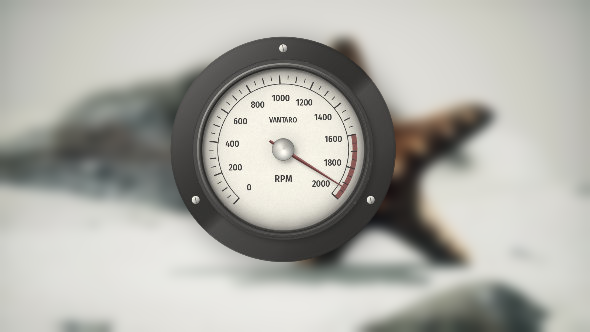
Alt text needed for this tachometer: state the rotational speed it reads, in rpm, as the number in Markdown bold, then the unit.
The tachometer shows **1925** rpm
